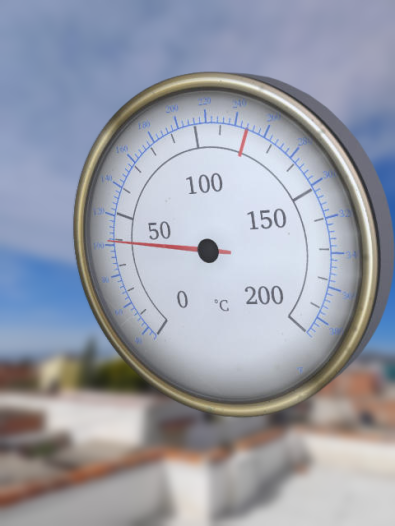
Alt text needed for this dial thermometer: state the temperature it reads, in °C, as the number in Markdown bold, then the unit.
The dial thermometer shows **40** °C
